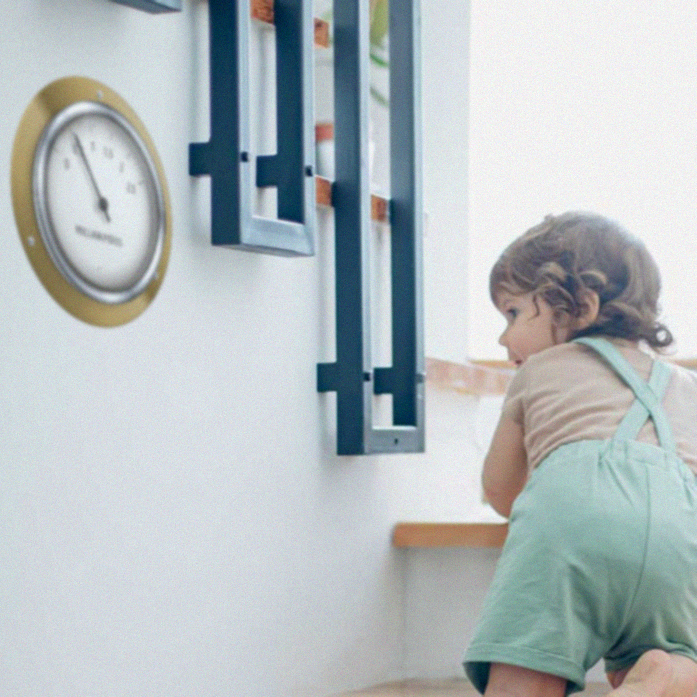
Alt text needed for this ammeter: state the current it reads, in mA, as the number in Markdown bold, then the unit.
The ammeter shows **0.5** mA
